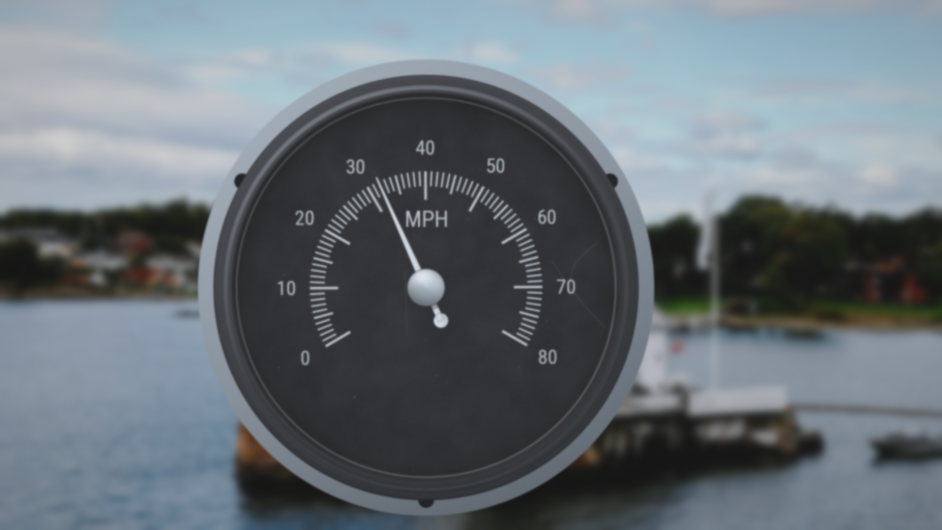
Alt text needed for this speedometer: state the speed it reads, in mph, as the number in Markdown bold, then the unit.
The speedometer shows **32** mph
